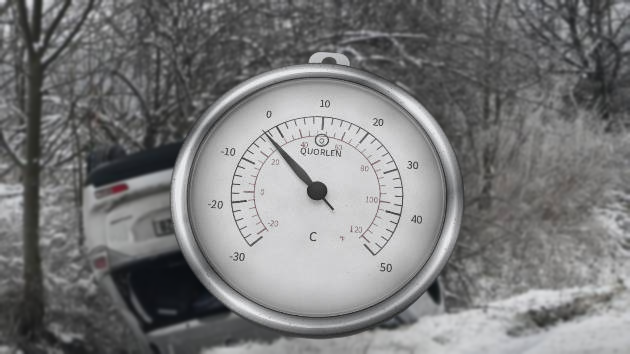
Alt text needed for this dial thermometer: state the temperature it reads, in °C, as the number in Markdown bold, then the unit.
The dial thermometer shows **-3** °C
